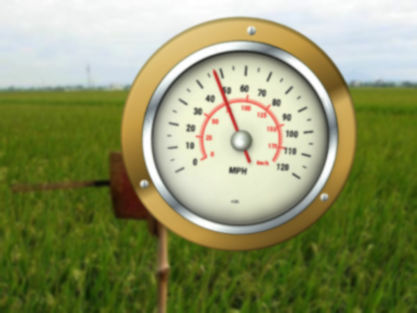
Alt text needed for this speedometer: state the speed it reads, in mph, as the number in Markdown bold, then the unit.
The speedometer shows **47.5** mph
